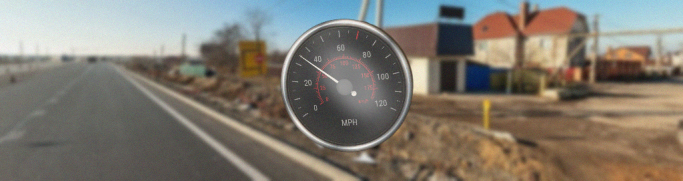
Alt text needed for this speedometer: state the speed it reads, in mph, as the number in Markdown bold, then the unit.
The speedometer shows **35** mph
